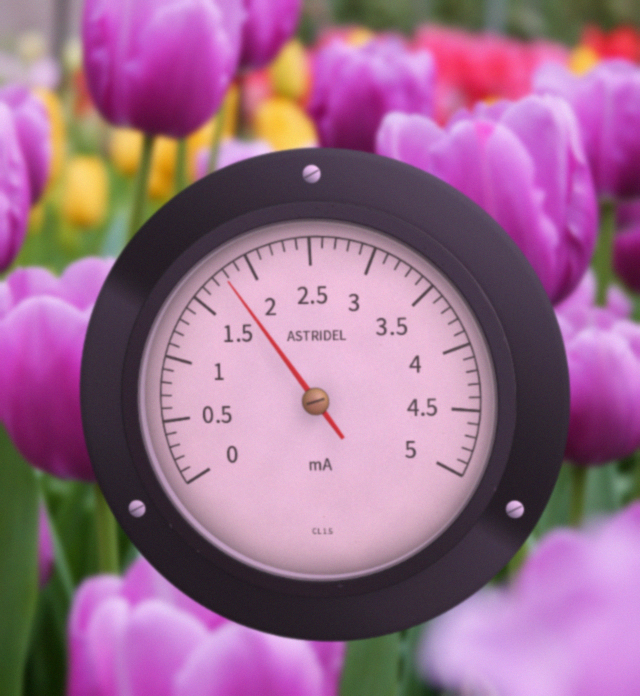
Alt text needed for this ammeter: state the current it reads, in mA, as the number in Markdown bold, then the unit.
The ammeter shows **1.8** mA
